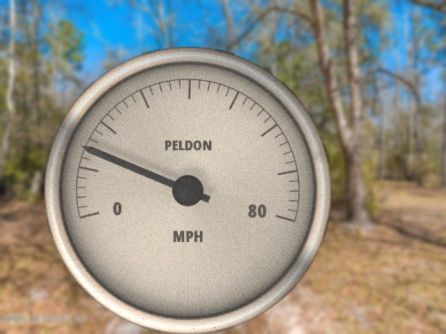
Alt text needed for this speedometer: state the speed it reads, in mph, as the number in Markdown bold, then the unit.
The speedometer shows **14** mph
